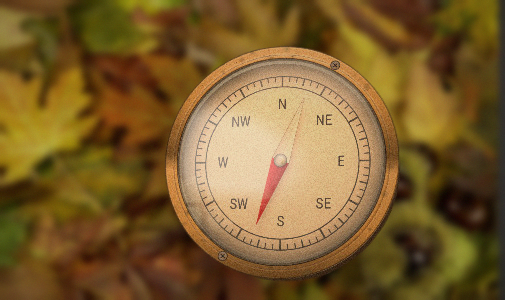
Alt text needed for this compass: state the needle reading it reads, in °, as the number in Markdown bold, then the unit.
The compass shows **200** °
